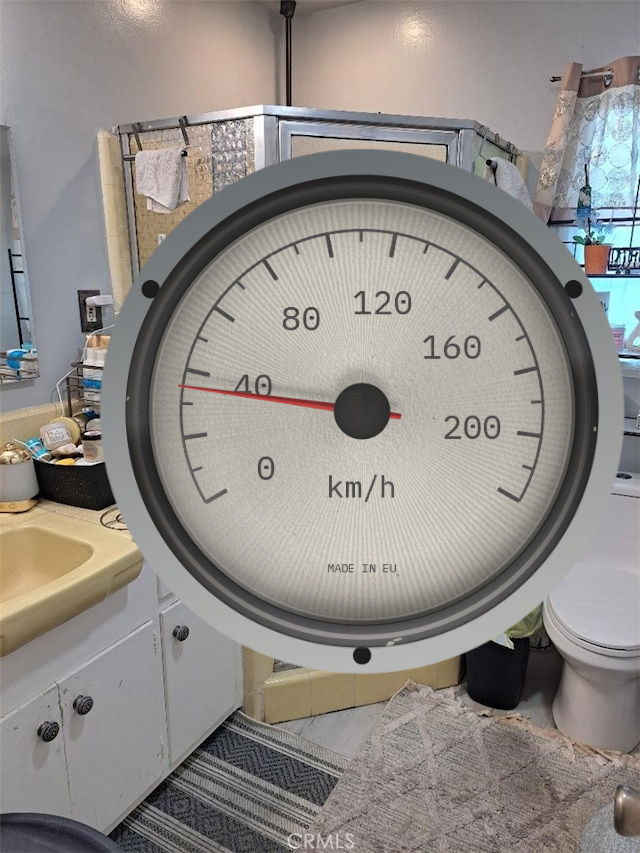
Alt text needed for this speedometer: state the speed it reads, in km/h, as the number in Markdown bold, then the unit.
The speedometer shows **35** km/h
